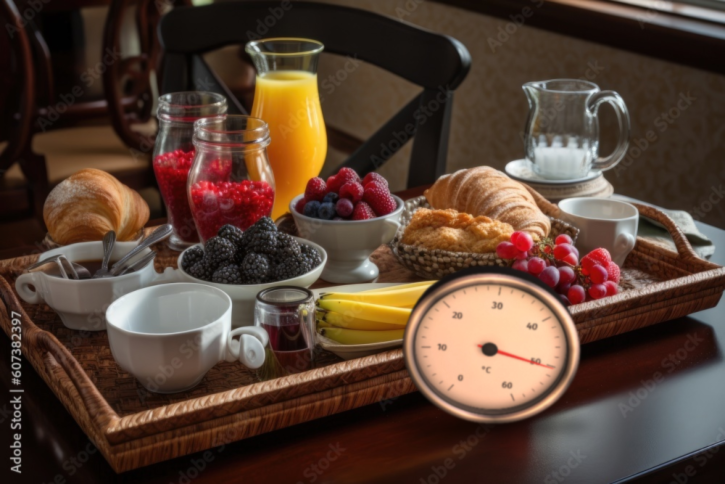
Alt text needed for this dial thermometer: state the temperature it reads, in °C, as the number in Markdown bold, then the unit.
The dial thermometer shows **50** °C
